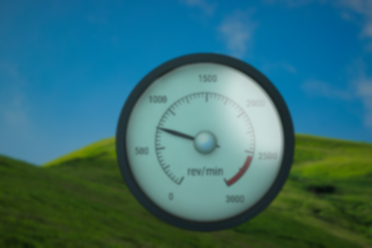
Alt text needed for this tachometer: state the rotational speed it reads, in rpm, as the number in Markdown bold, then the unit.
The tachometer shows **750** rpm
